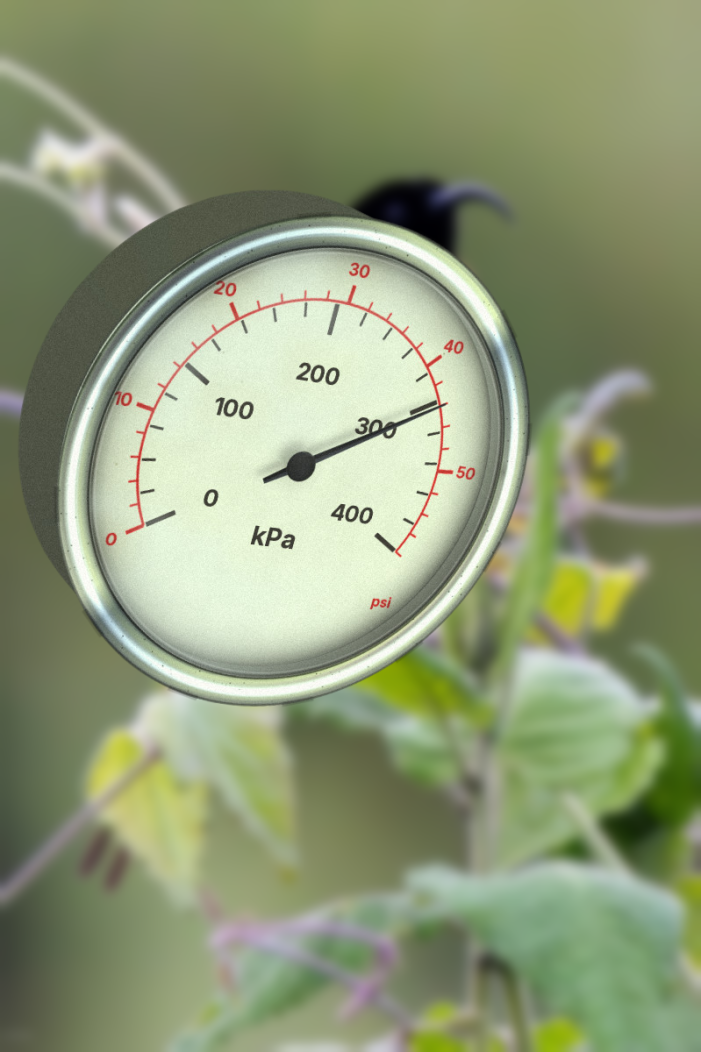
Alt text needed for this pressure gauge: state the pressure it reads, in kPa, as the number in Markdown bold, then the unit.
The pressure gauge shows **300** kPa
